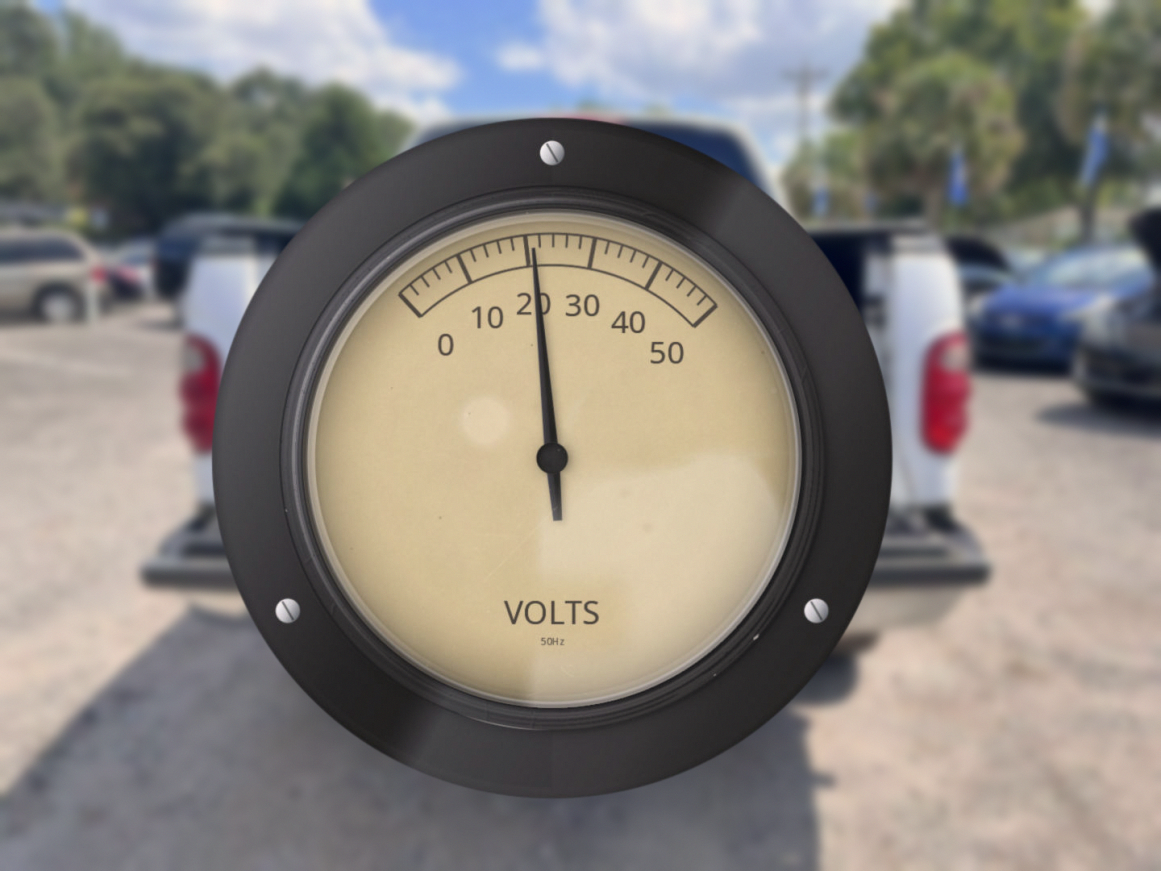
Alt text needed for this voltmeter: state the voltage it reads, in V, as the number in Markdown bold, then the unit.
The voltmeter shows **21** V
